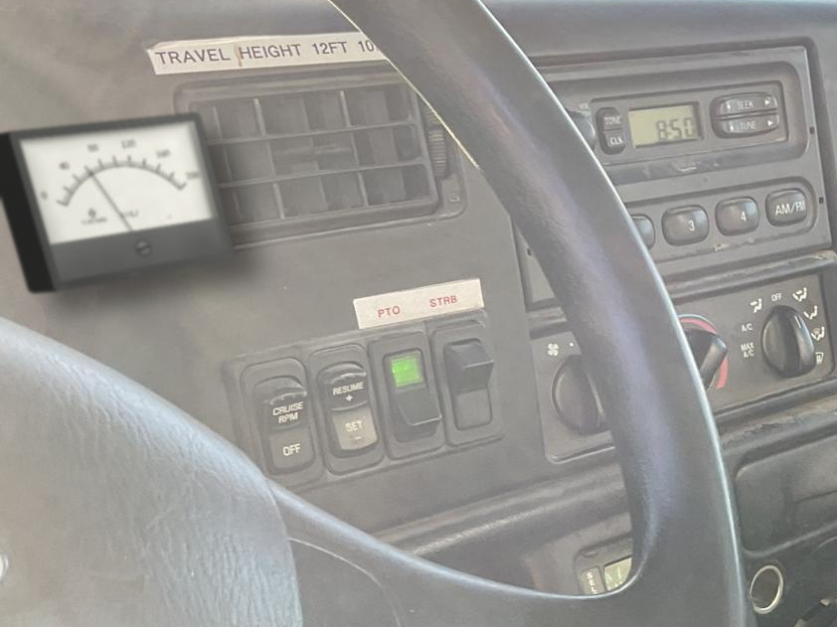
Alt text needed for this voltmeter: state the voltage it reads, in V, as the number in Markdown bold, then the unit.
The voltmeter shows **60** V
